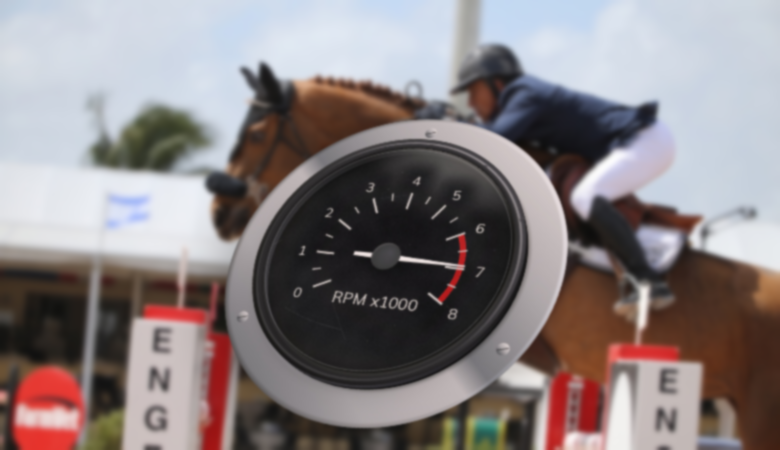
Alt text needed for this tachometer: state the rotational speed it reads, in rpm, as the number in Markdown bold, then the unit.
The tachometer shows **7000** rpm
